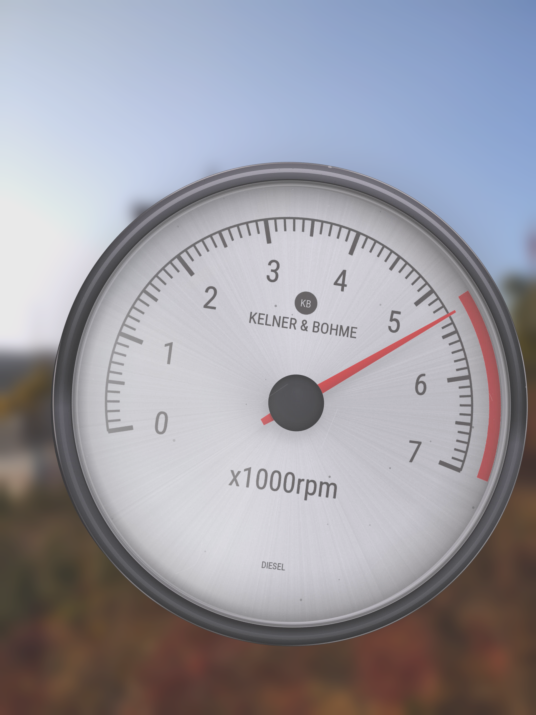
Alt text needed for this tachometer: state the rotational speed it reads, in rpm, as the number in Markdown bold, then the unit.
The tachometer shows **5300** rpm
